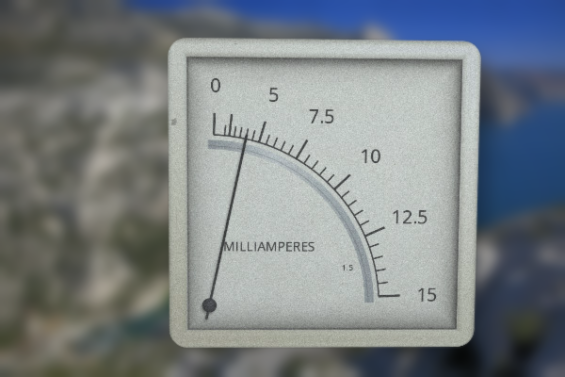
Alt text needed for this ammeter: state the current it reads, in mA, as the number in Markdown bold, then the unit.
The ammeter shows **4** mA
